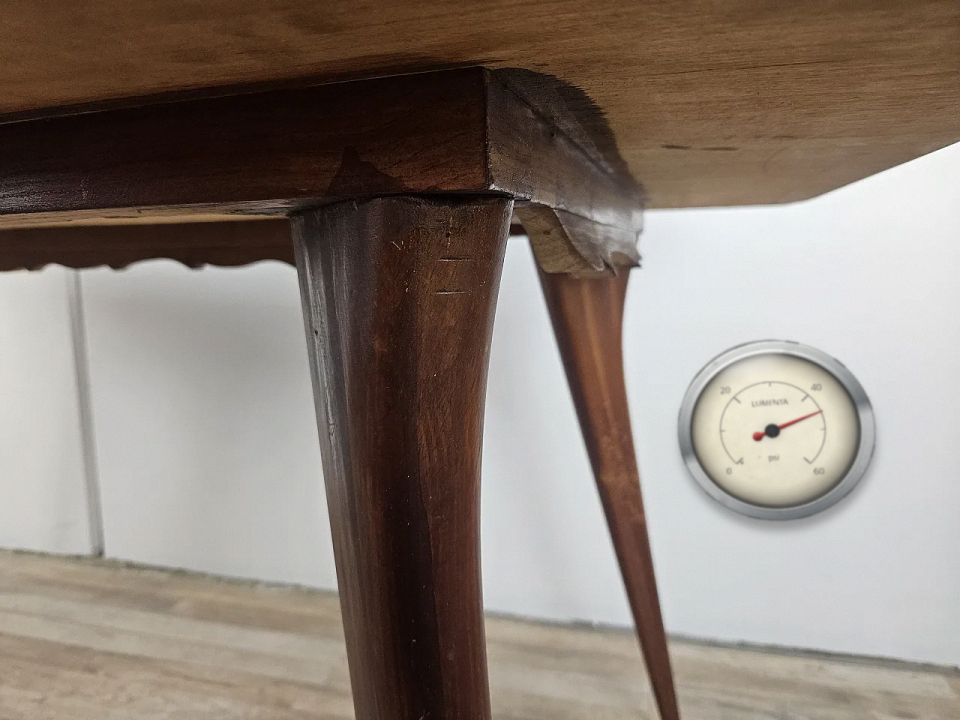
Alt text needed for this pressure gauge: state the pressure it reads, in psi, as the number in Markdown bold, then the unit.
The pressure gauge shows **45** psi
